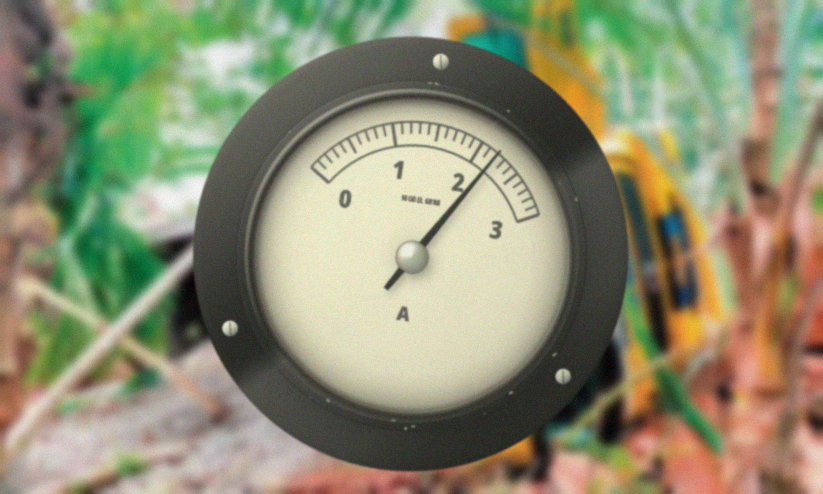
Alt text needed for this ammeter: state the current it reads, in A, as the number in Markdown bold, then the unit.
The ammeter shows **2.2** A
